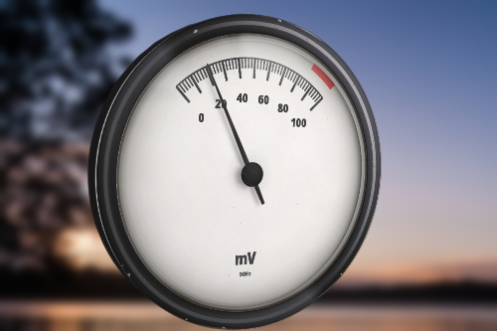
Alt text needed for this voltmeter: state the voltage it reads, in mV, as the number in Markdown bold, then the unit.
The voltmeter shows **20** mV
